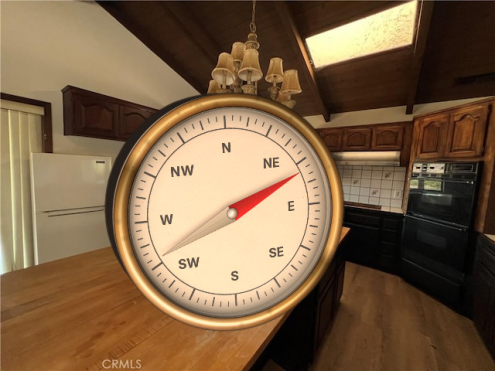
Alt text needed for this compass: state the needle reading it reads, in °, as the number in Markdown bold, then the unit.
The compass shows **65** °
